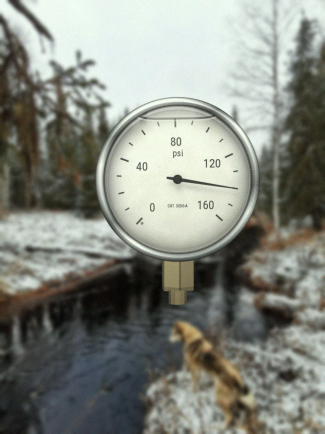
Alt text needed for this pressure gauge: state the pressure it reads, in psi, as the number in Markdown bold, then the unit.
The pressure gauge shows **140** psi
